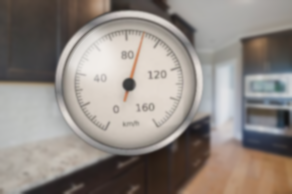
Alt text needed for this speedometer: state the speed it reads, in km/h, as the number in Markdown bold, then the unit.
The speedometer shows **90** km/h
